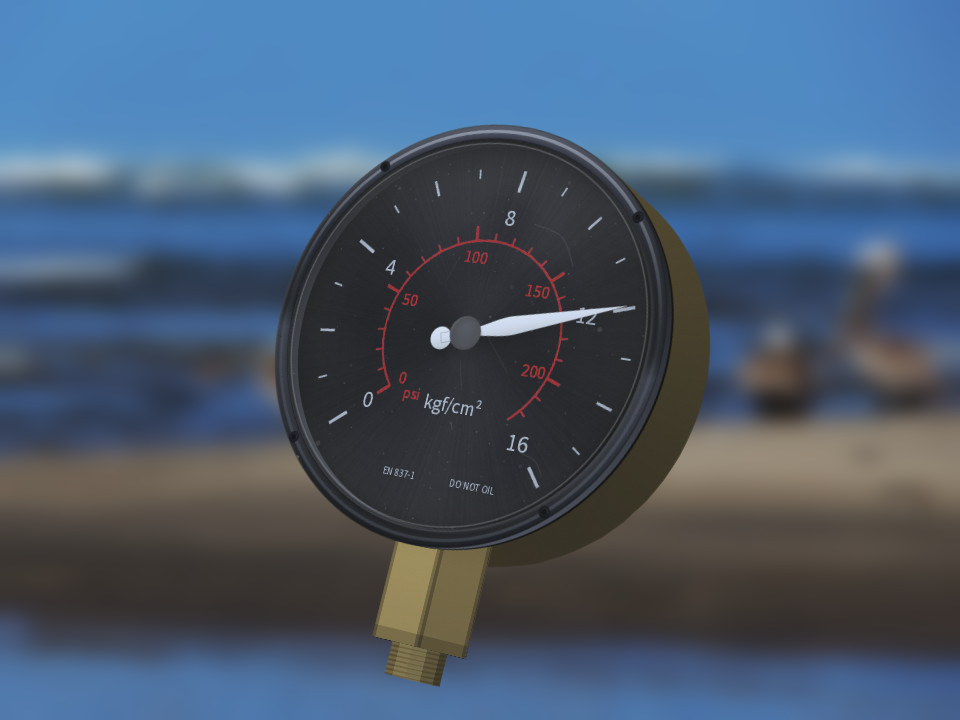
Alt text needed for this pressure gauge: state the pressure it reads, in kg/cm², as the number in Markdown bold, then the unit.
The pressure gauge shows **12** kg/cm²
